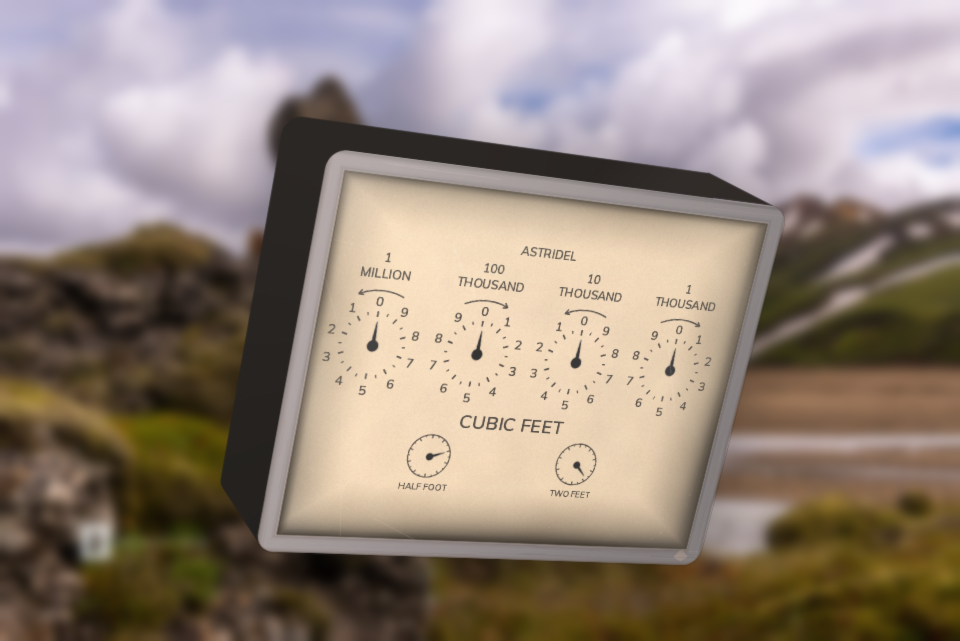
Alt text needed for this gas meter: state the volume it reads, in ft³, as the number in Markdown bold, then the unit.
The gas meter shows **0** ft³
